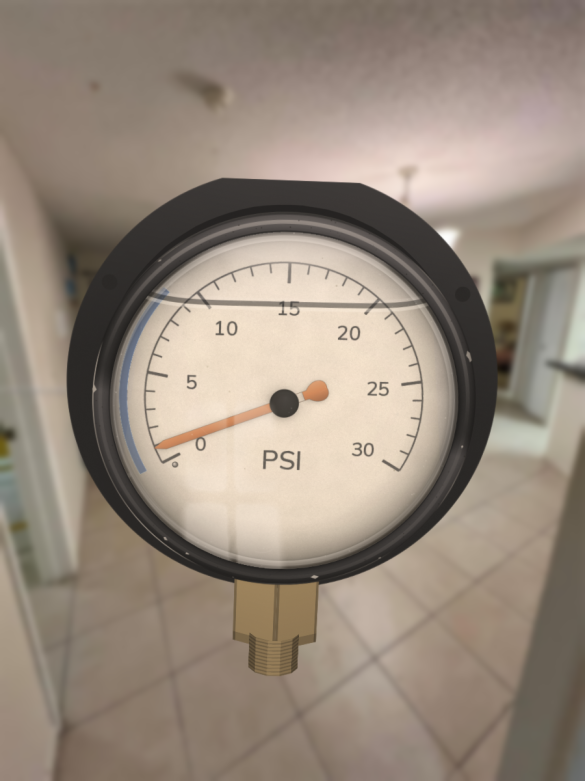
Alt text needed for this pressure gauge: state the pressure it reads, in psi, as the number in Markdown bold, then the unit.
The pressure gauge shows **1** psi
